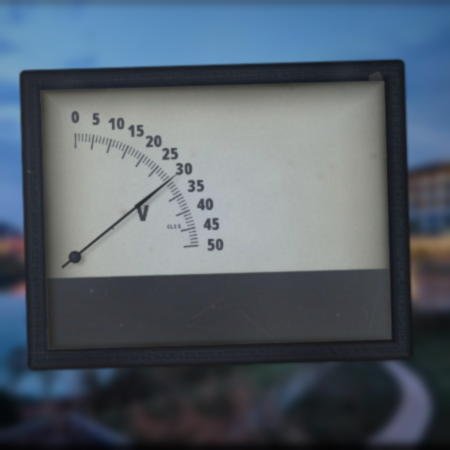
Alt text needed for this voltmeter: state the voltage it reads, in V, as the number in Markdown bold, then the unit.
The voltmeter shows **30** V
